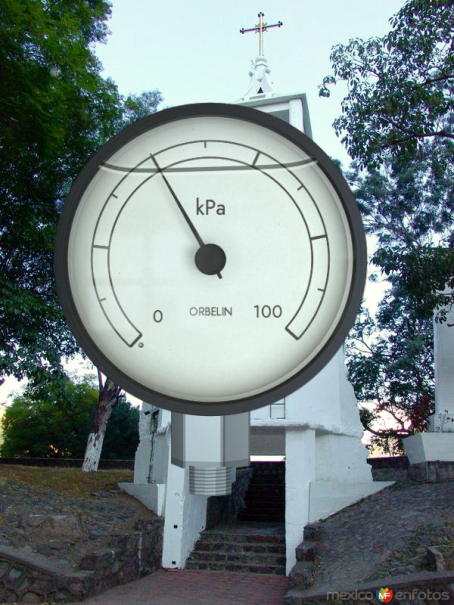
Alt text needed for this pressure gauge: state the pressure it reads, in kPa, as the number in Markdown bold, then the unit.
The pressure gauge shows **40** kPa
